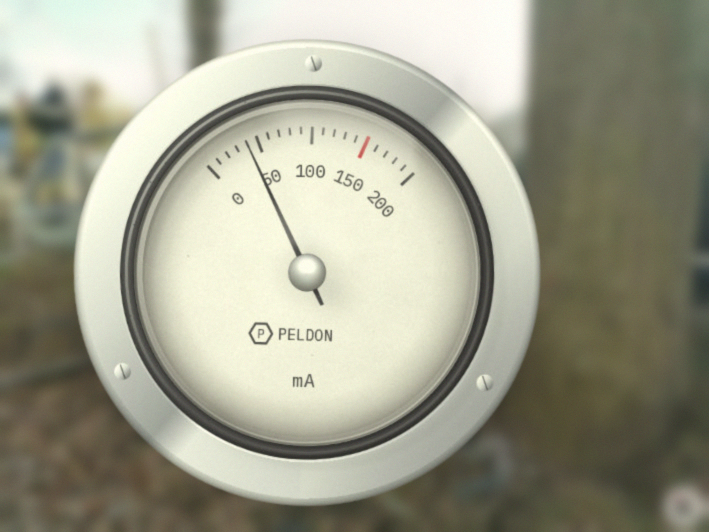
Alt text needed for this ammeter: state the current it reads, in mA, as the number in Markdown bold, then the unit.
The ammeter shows **40** mA
